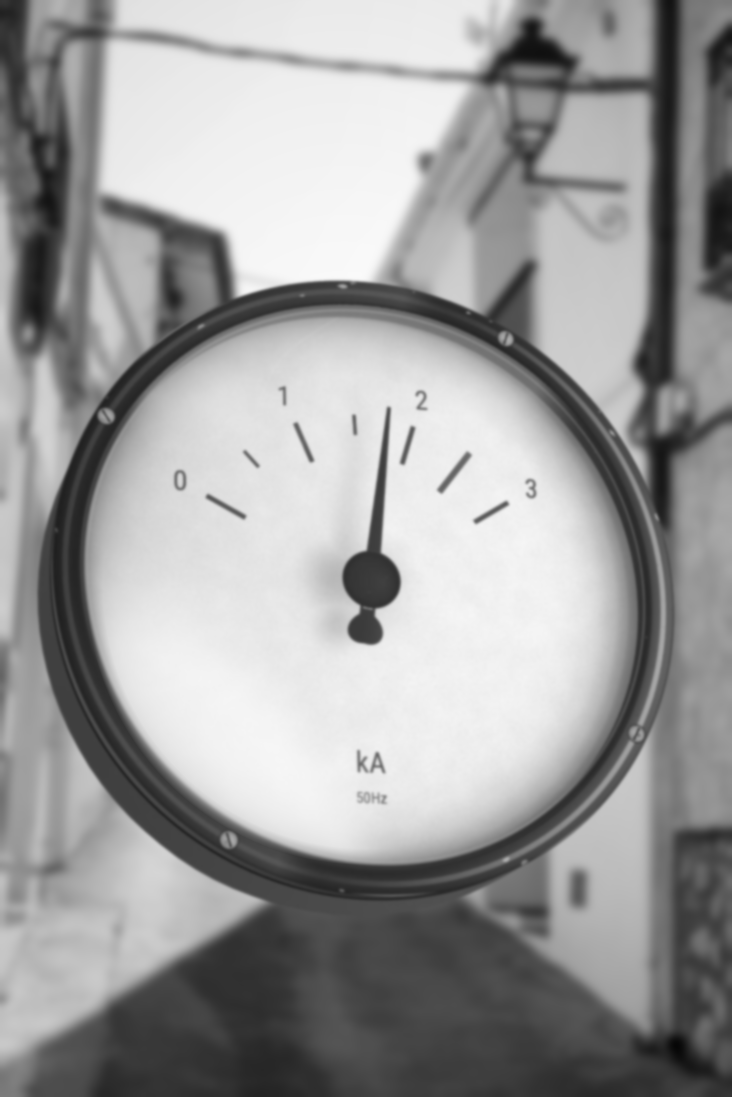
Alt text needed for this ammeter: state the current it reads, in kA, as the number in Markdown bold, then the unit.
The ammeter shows **1.75** kA
